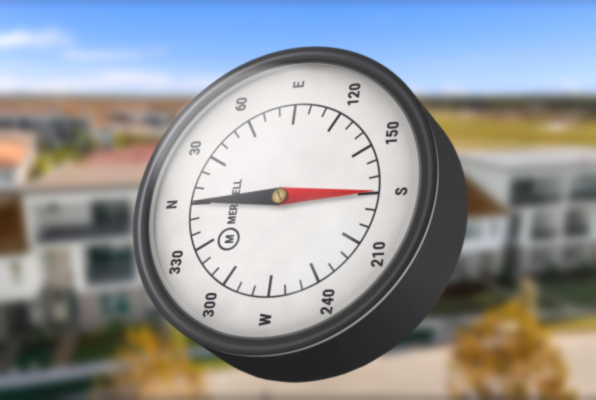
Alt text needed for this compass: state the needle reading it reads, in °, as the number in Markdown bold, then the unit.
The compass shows **180** °
